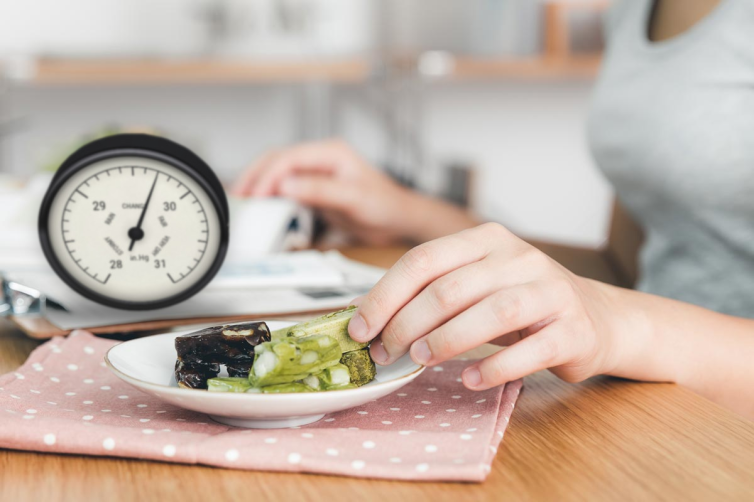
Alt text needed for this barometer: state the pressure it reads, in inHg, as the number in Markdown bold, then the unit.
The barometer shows **29.7** inHg
